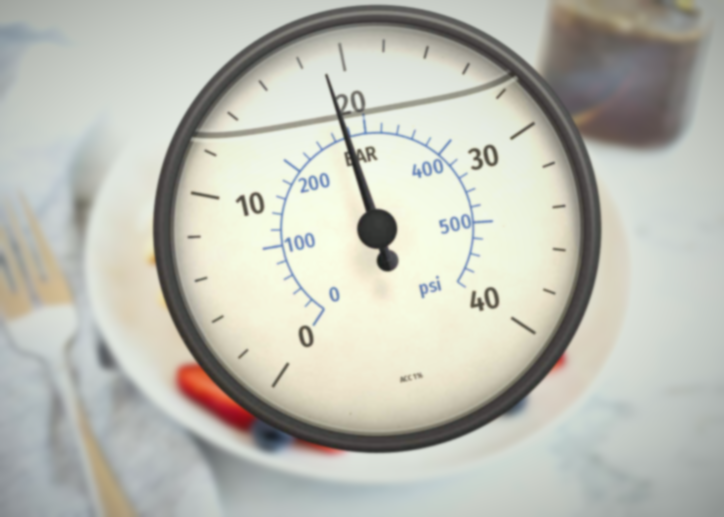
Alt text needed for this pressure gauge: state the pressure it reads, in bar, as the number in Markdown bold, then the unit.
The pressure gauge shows **19** bar
